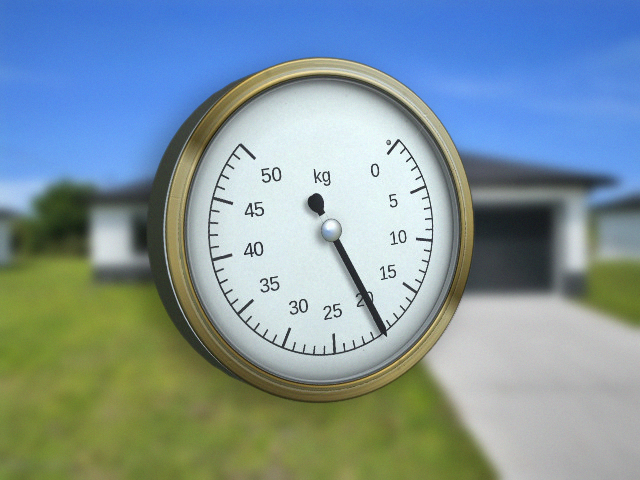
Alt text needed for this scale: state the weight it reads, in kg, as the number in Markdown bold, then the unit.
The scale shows **20** kg
